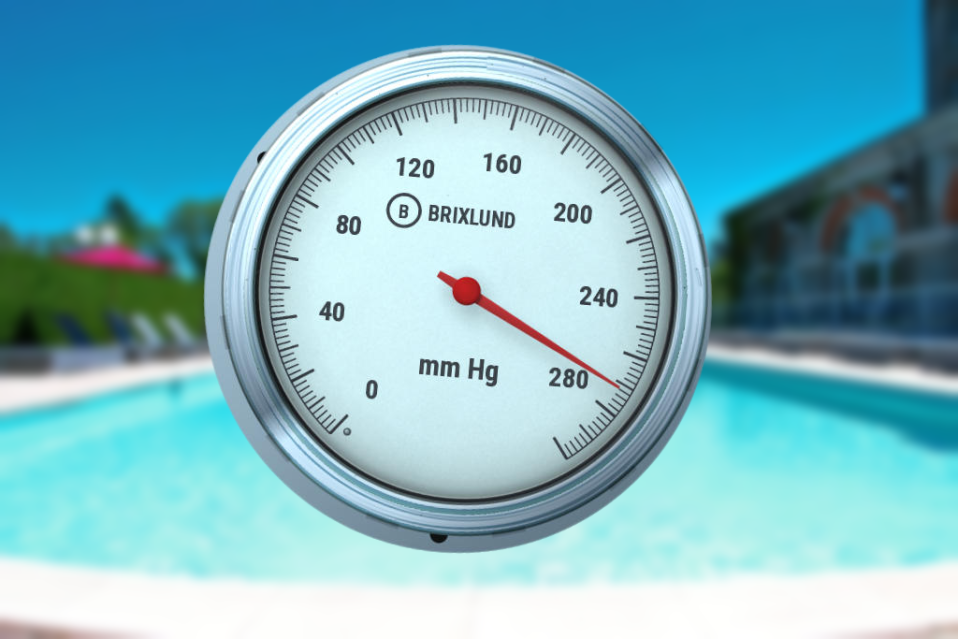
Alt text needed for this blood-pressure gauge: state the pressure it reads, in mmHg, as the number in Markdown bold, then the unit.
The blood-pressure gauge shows **272** mmHg
